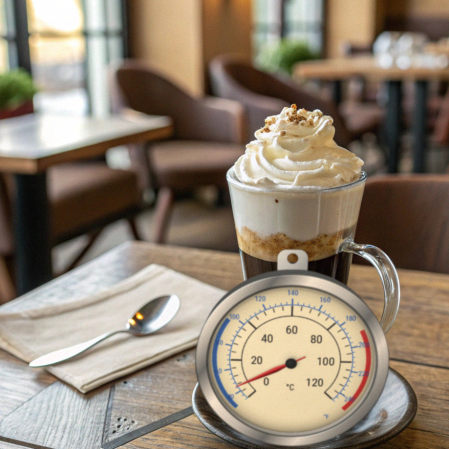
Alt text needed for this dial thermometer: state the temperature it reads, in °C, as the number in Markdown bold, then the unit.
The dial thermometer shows **8** °C
